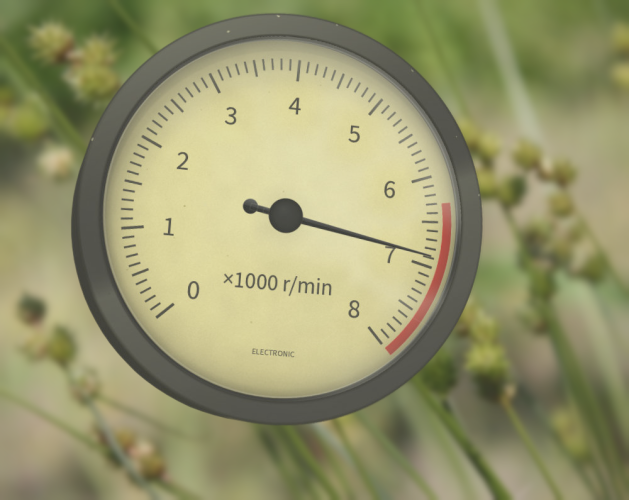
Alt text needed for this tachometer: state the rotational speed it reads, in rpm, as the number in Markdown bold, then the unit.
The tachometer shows **6900** rpm
